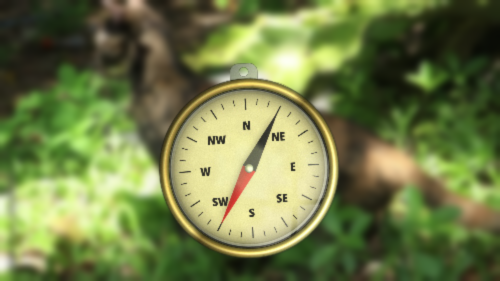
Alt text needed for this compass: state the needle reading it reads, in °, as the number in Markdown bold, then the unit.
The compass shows **210** °
